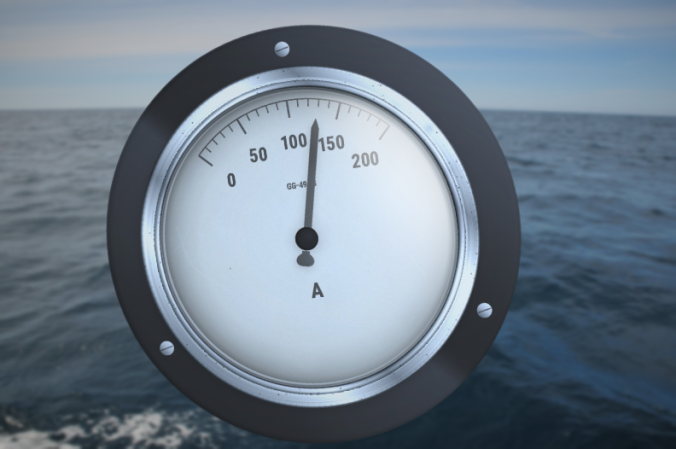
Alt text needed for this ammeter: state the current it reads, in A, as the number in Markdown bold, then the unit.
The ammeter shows **130** A
